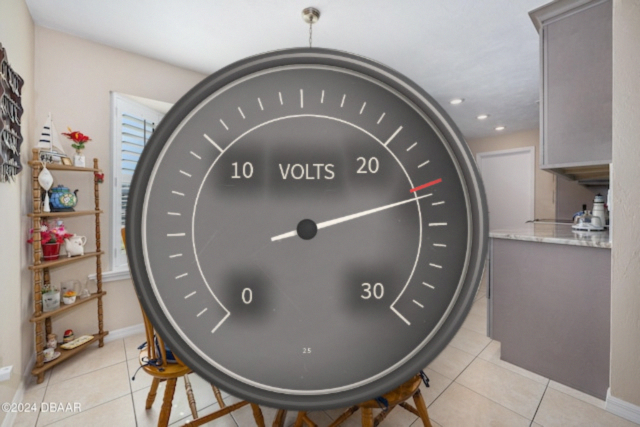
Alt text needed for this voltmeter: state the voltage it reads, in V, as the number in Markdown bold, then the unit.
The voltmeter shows **23.5** V
